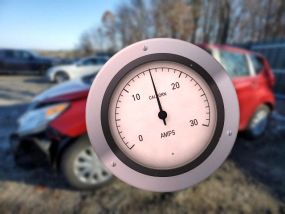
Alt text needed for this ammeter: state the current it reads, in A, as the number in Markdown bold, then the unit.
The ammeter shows **15** A
